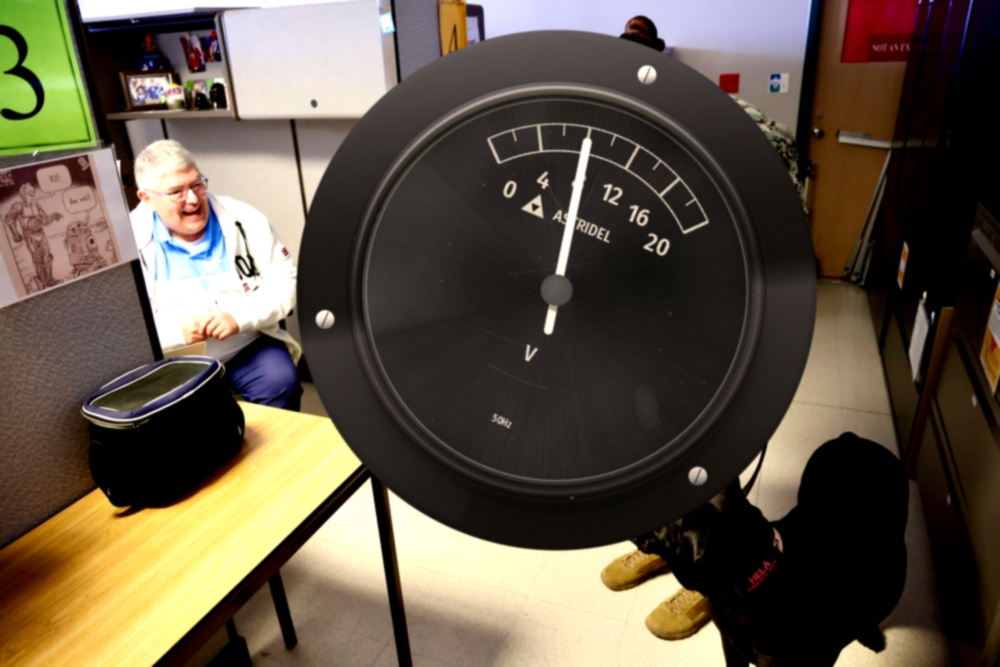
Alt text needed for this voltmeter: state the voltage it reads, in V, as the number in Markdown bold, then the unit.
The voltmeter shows **8** V
